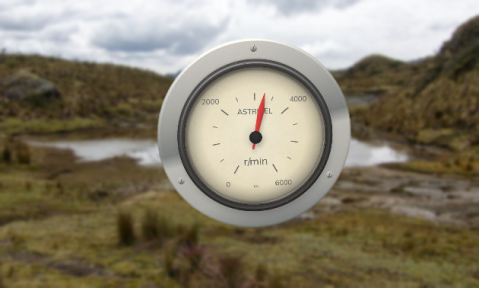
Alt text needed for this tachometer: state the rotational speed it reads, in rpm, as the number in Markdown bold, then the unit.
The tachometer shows **3250** rpm
